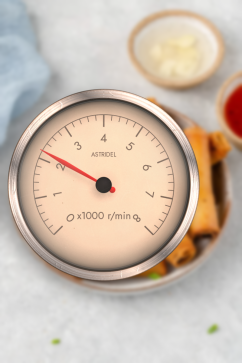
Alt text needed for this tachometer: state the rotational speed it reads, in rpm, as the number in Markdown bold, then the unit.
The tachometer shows **2200** rpm
